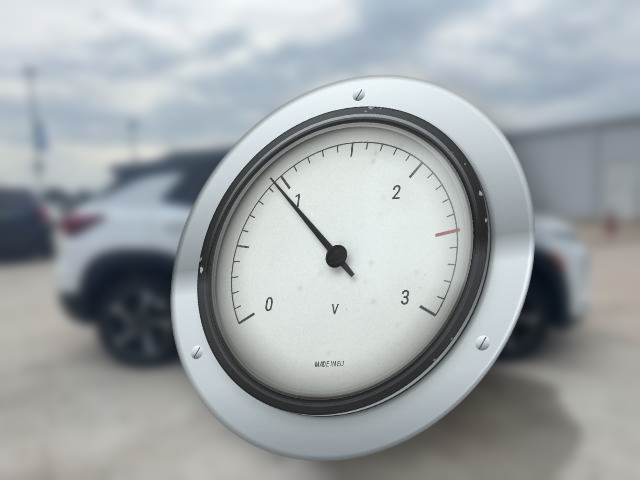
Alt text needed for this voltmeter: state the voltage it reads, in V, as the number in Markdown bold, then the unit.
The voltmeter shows **0.95** V
